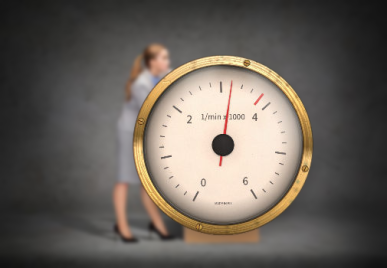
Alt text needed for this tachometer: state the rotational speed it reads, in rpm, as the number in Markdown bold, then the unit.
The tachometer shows **3200** rpm
